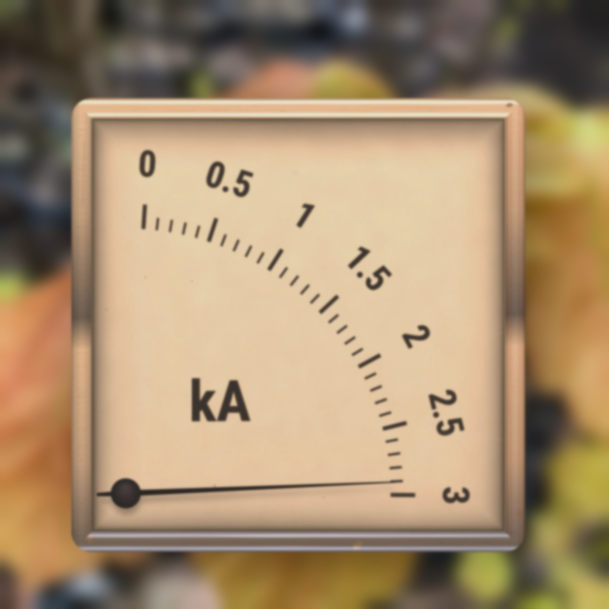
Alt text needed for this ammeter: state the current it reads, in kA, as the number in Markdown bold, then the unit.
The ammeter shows **2.9** kA
